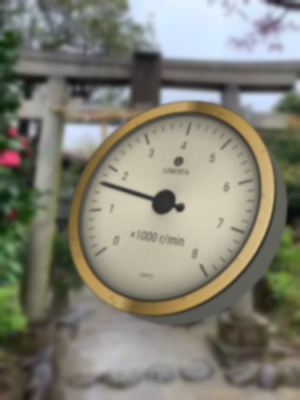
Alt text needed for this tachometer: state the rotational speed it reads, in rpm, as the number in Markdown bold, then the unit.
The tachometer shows **1600** rpm
